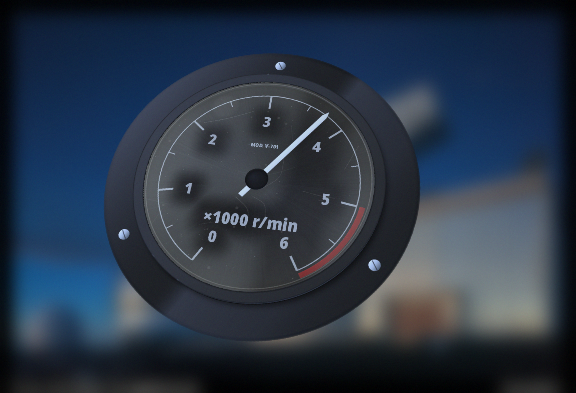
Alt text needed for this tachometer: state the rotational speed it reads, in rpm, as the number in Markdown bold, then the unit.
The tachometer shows **3750** rpm
